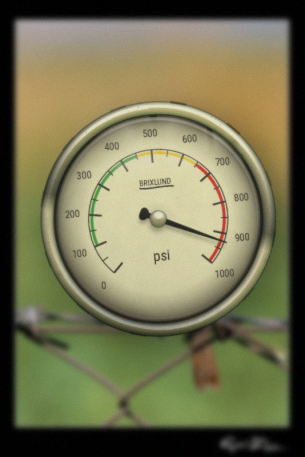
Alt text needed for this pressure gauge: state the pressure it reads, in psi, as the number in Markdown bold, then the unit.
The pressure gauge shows **925** psi
